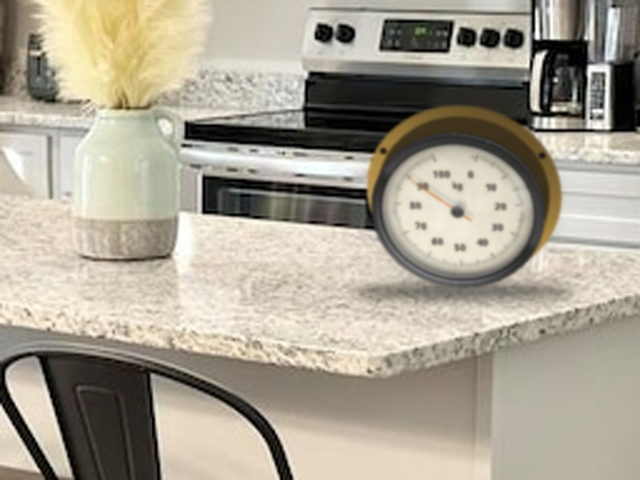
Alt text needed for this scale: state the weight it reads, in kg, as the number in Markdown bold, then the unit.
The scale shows **90** kg
